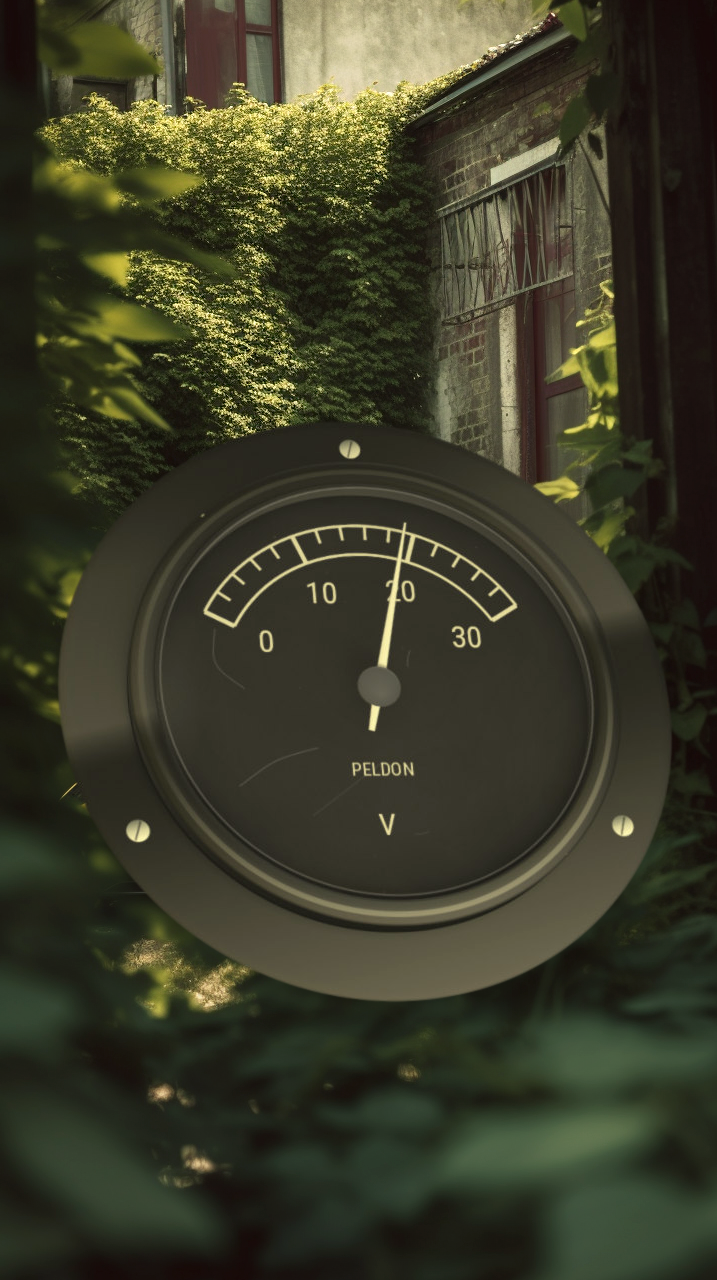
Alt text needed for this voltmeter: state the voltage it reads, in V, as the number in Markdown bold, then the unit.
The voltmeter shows **19** V
